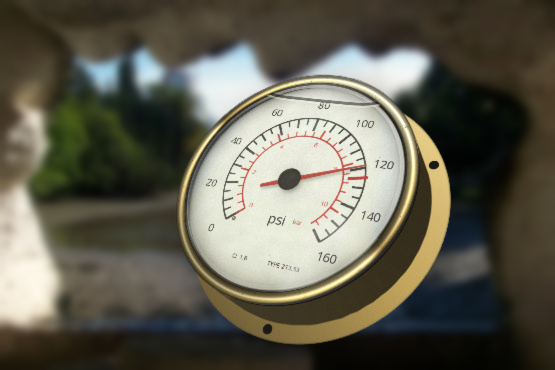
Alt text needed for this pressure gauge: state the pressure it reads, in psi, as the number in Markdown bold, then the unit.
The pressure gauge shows **120** psi
